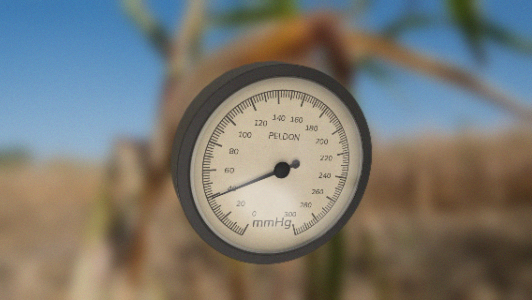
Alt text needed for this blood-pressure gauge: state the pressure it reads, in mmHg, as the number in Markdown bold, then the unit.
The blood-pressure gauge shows **40** mmHg
